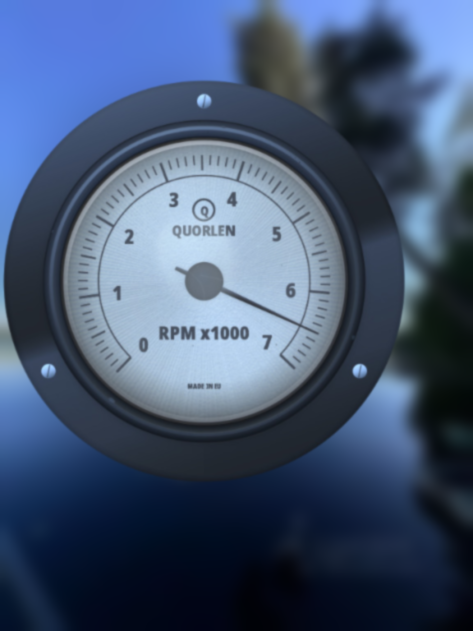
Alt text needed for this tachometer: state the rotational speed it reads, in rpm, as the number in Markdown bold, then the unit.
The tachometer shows **6500** rpm
